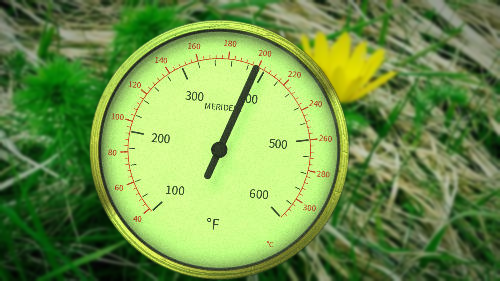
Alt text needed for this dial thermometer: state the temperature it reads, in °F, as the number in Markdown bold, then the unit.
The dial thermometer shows **390** °F
